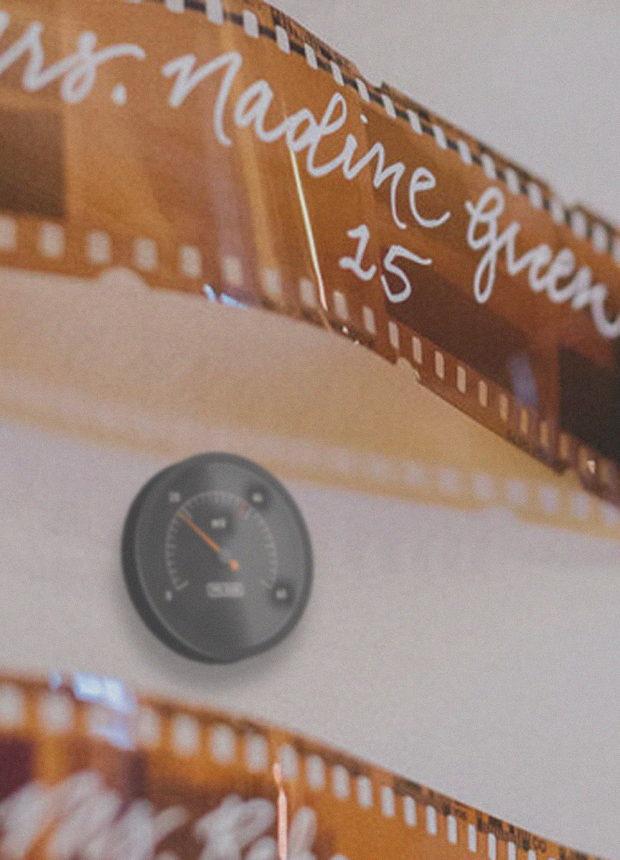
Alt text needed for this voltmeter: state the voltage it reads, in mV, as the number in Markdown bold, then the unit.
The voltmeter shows **18** mV
